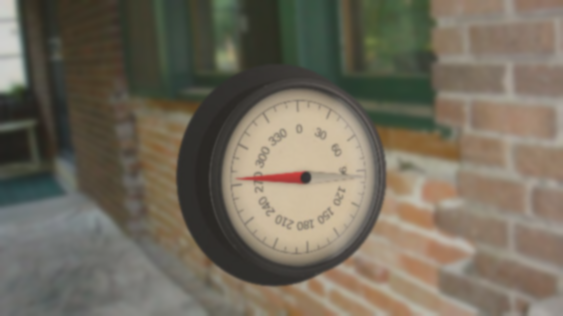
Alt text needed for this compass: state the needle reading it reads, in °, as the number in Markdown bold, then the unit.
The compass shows **275** °
